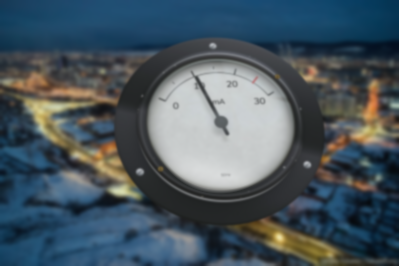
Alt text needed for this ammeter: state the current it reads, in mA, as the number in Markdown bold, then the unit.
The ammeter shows **10** mA
